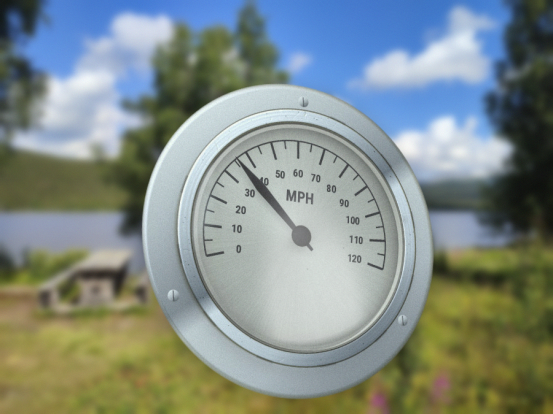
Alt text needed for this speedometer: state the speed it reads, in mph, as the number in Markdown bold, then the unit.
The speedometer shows **35** mph
